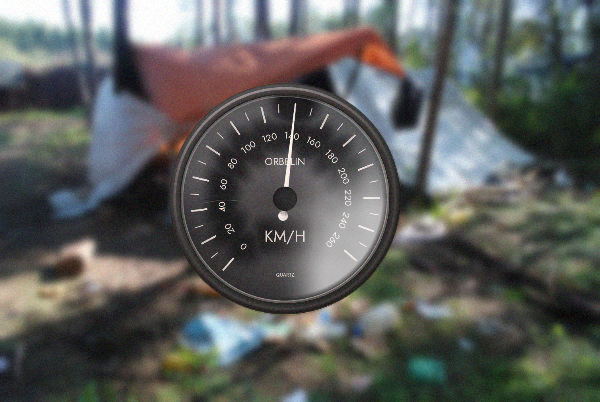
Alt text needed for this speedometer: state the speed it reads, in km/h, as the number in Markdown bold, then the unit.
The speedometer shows **140** km/h
